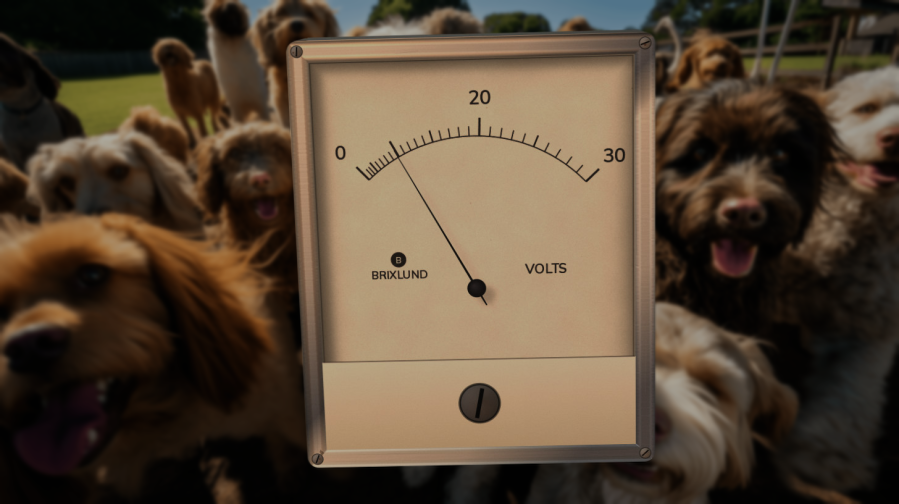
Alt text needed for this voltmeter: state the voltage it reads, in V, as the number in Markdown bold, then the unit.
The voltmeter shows **10** V
